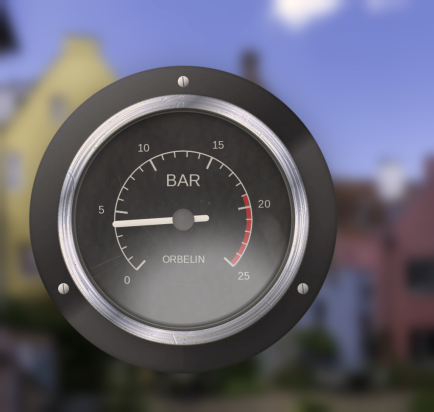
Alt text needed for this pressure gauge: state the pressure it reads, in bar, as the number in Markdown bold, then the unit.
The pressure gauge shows **4** bar
